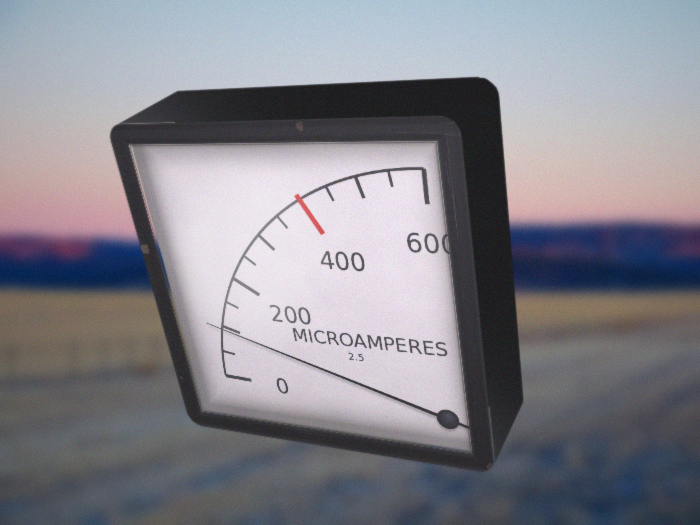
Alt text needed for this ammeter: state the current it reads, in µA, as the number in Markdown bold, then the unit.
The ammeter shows **100** µA
